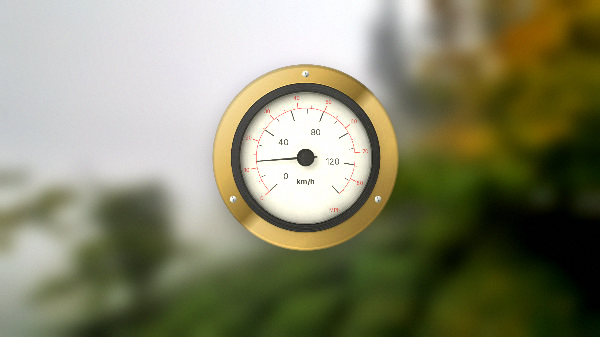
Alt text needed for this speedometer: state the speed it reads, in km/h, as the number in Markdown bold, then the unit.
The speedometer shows **20** km/h
